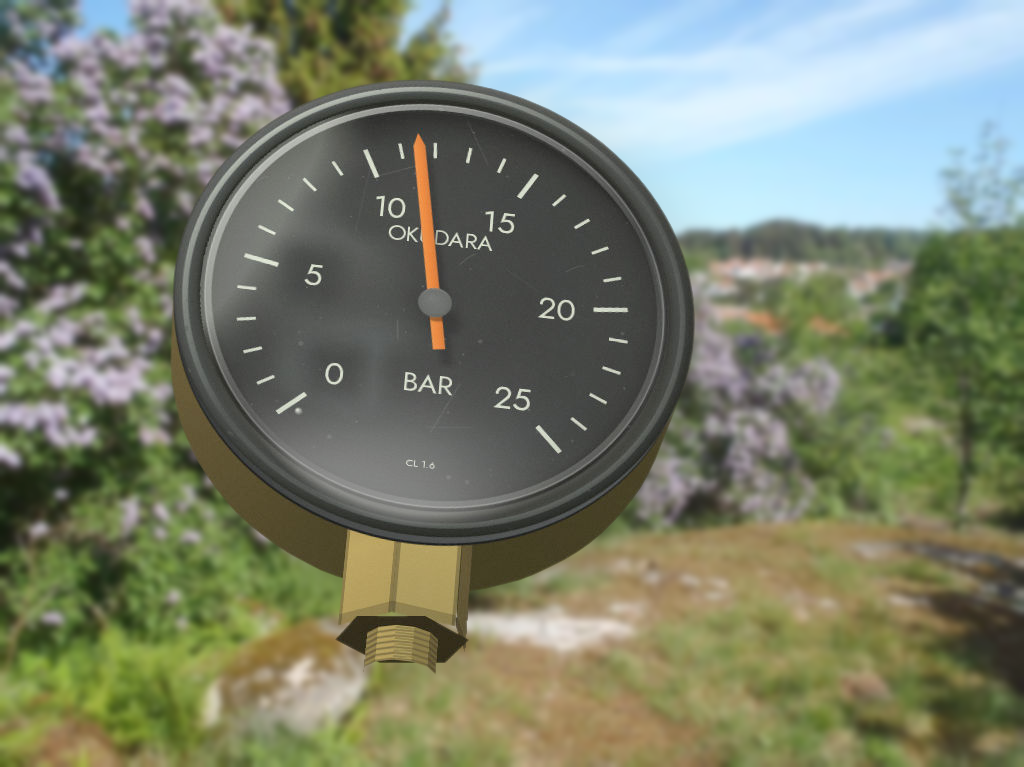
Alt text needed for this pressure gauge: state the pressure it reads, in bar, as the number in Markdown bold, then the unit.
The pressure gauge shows **11.5** bar
